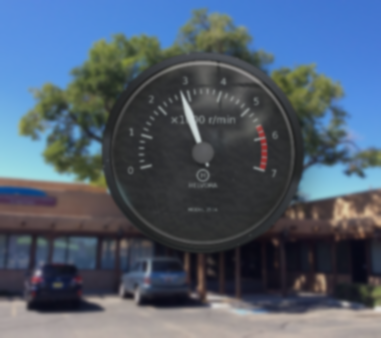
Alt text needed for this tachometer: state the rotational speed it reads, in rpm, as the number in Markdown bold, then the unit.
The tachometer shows **2800** rpm
